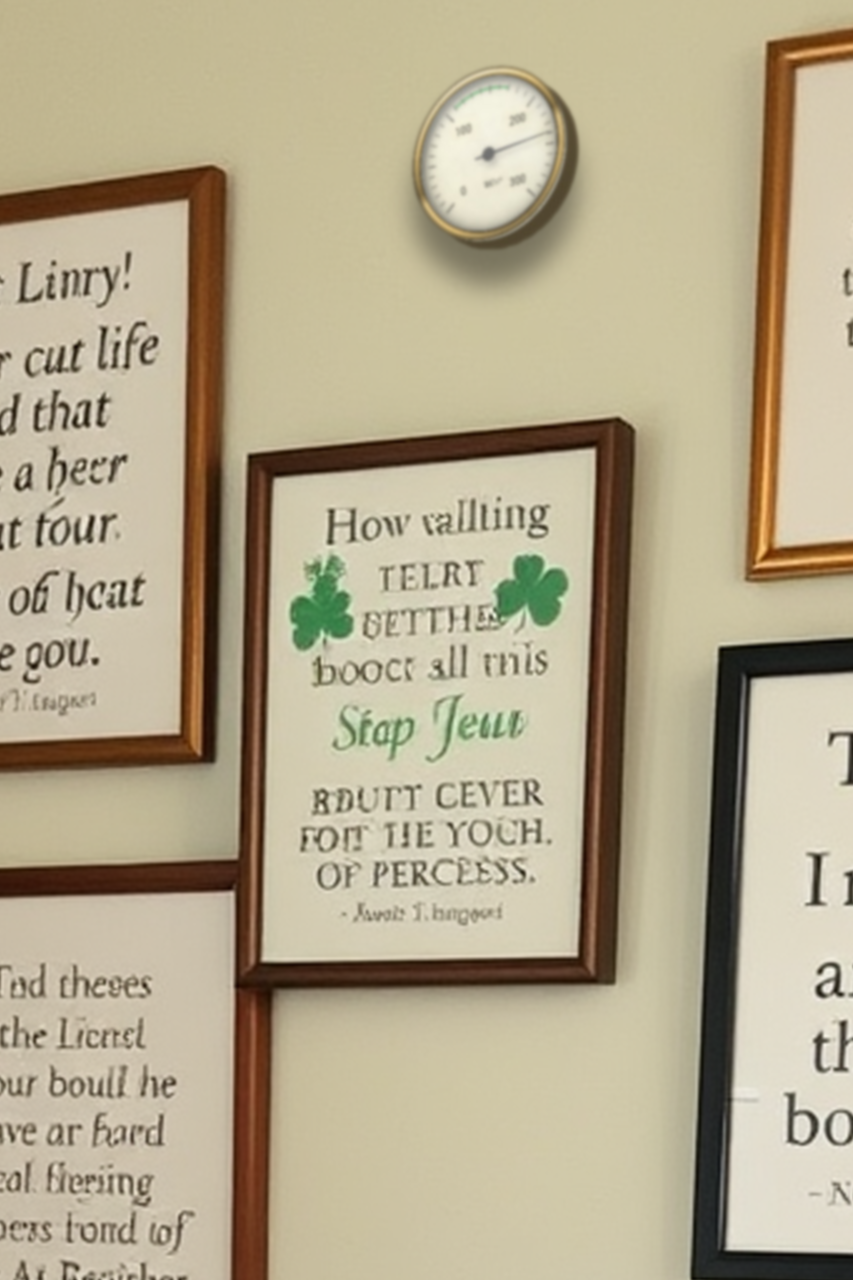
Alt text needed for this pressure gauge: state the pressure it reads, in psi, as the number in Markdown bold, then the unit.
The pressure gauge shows **240** psi
